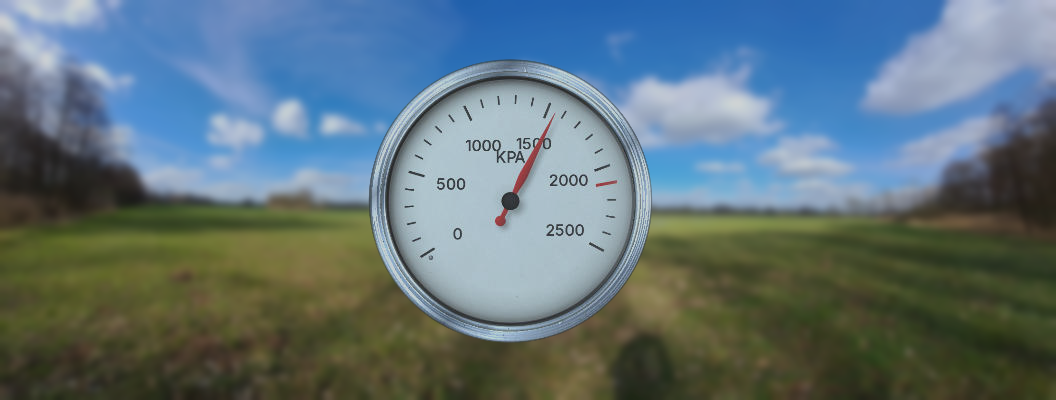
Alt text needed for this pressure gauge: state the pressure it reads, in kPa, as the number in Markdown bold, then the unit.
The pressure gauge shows **1550** kPa
